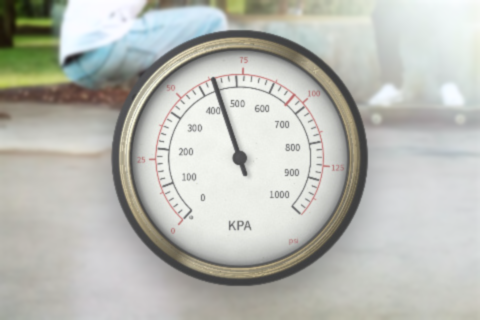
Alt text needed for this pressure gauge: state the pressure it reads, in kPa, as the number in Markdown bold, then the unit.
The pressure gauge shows **440** kPa
